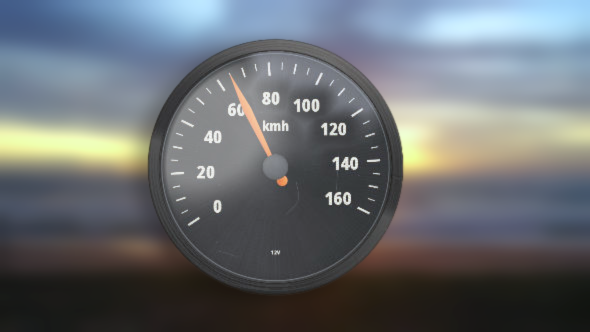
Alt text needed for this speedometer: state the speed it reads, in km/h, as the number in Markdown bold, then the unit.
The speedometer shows **65** km/h
